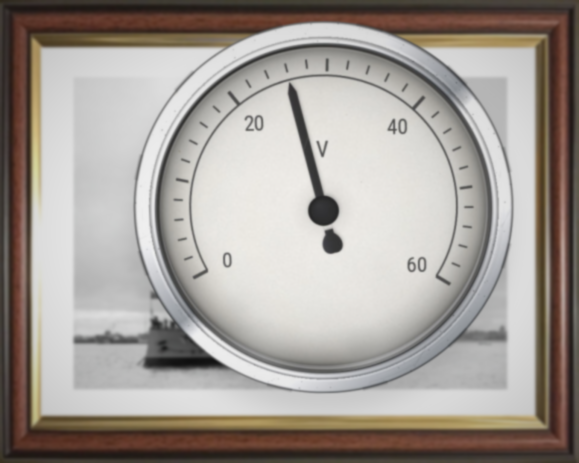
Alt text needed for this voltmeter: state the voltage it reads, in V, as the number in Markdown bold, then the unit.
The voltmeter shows **26** V
